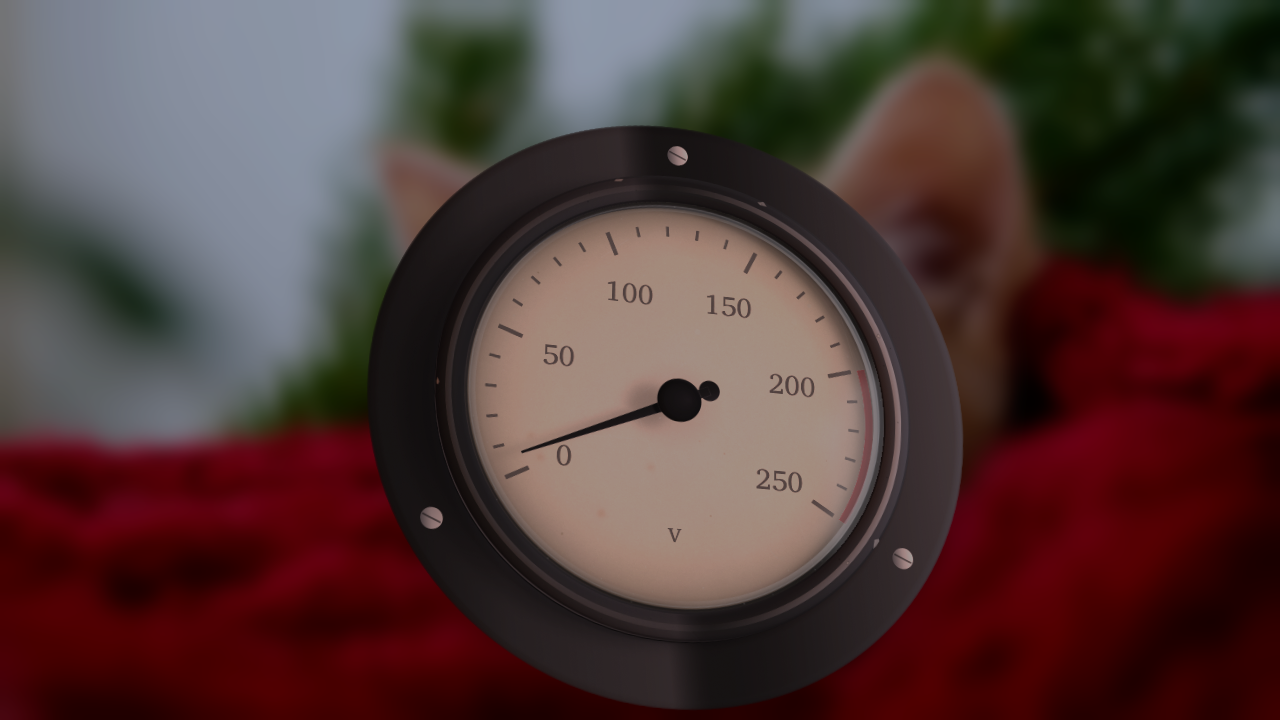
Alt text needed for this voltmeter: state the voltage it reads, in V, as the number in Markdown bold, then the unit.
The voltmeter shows **5** V
